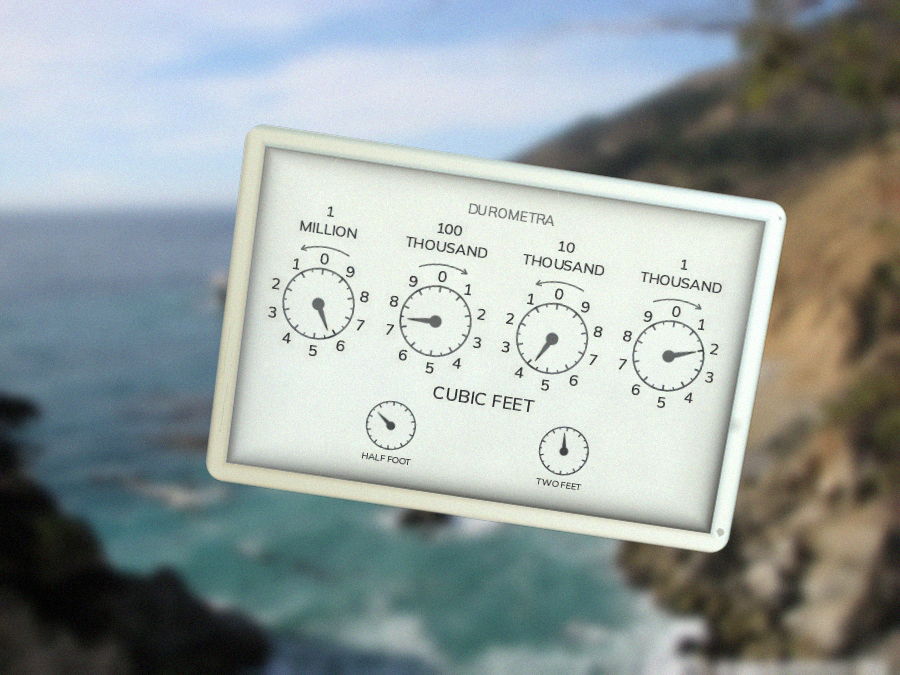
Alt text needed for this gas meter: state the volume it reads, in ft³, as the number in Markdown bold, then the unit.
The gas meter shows **574200** ft³
